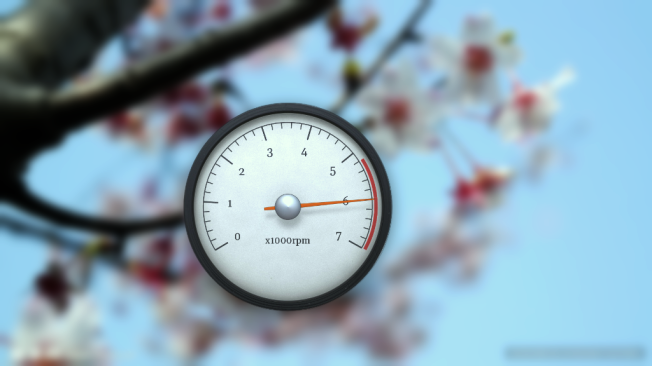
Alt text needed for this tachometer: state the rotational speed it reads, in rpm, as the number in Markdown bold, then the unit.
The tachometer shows **6000** rpm
